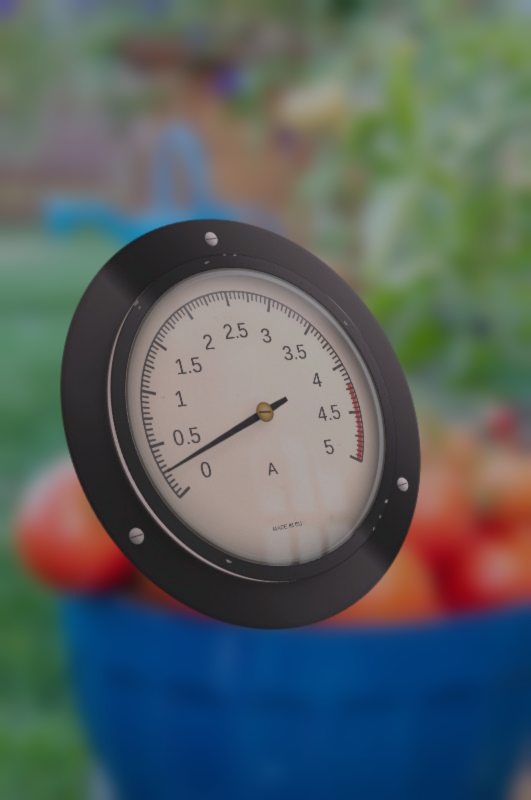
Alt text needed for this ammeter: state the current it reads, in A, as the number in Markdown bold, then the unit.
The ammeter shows **0.25** A
